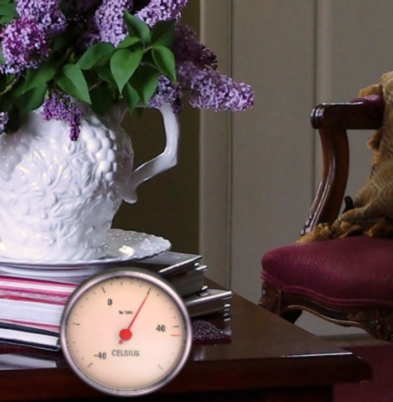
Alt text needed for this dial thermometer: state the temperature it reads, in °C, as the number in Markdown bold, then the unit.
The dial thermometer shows **20** °C
